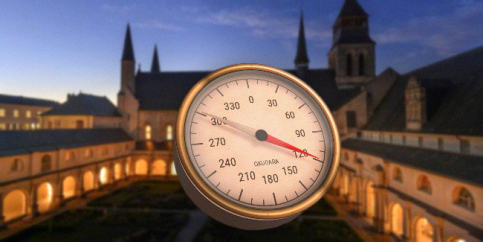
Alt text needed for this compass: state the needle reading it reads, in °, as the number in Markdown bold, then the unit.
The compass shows **120** °
